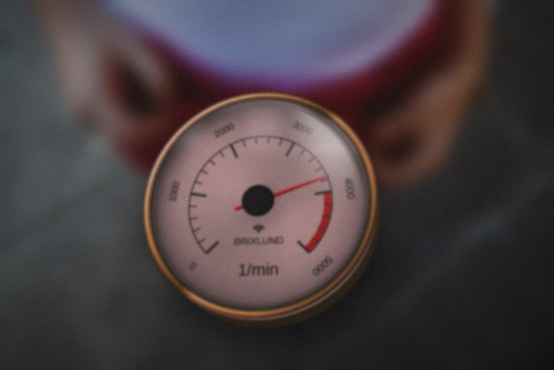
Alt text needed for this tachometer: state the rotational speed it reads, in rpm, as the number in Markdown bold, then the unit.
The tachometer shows **3800** rpm
